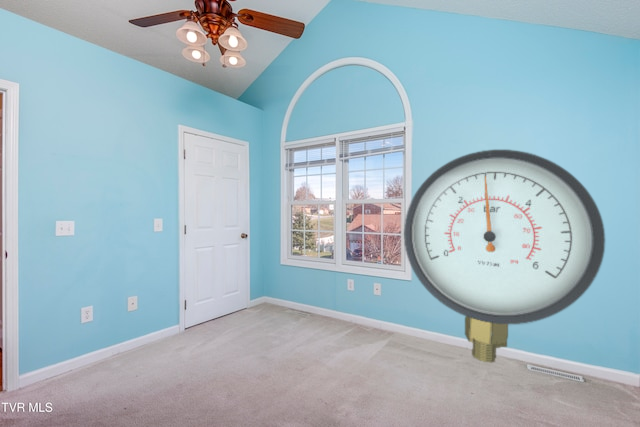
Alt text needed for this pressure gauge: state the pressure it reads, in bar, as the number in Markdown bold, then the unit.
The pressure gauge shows **2.8** bar
